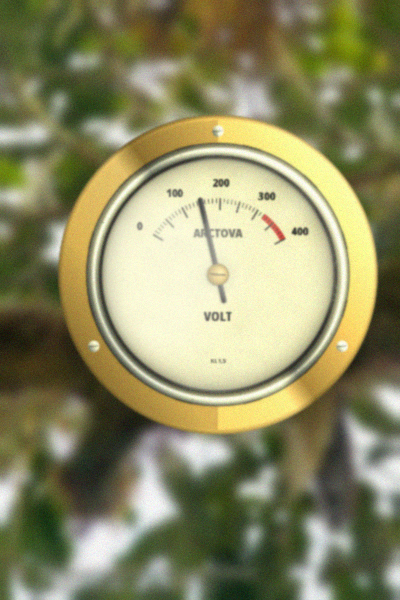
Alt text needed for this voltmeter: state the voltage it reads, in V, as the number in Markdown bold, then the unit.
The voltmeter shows **150** V
